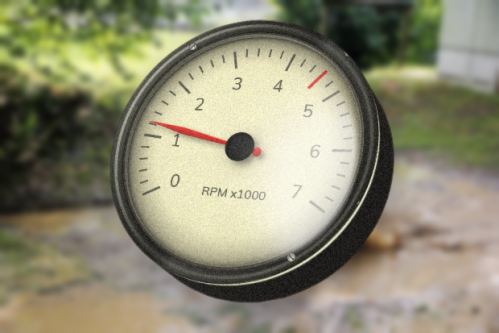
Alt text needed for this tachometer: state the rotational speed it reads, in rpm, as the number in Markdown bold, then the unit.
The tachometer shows **1200** rpm
